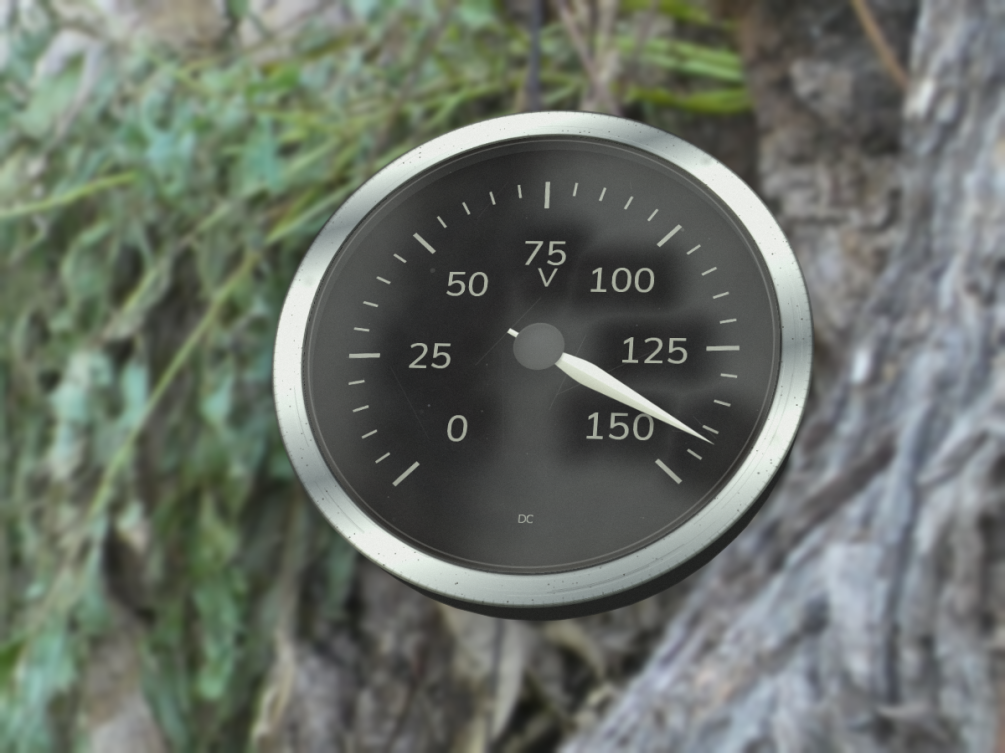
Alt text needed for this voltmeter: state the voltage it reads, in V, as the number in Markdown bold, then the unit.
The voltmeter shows **142.5** V
